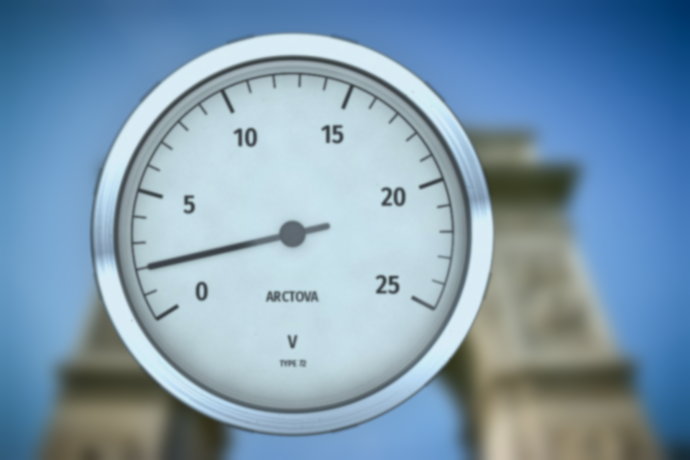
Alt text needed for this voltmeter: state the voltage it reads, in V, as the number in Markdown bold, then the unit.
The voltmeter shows **2** V
